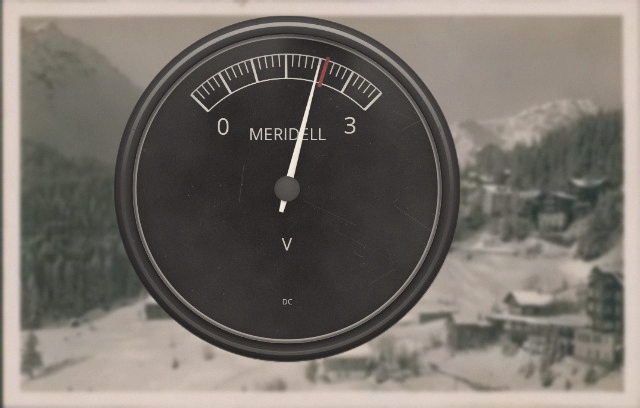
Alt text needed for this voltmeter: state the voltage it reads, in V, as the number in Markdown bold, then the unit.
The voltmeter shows **2** V
